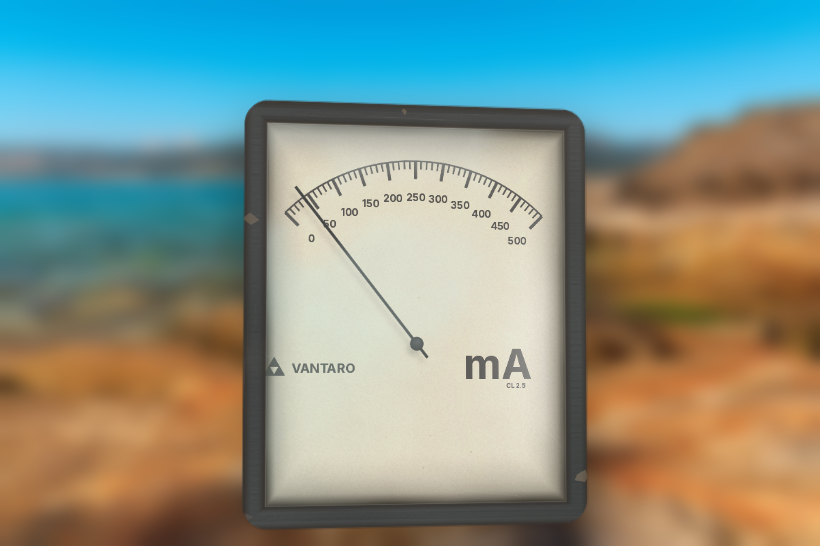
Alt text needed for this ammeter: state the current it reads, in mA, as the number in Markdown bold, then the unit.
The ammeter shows **40** mA
